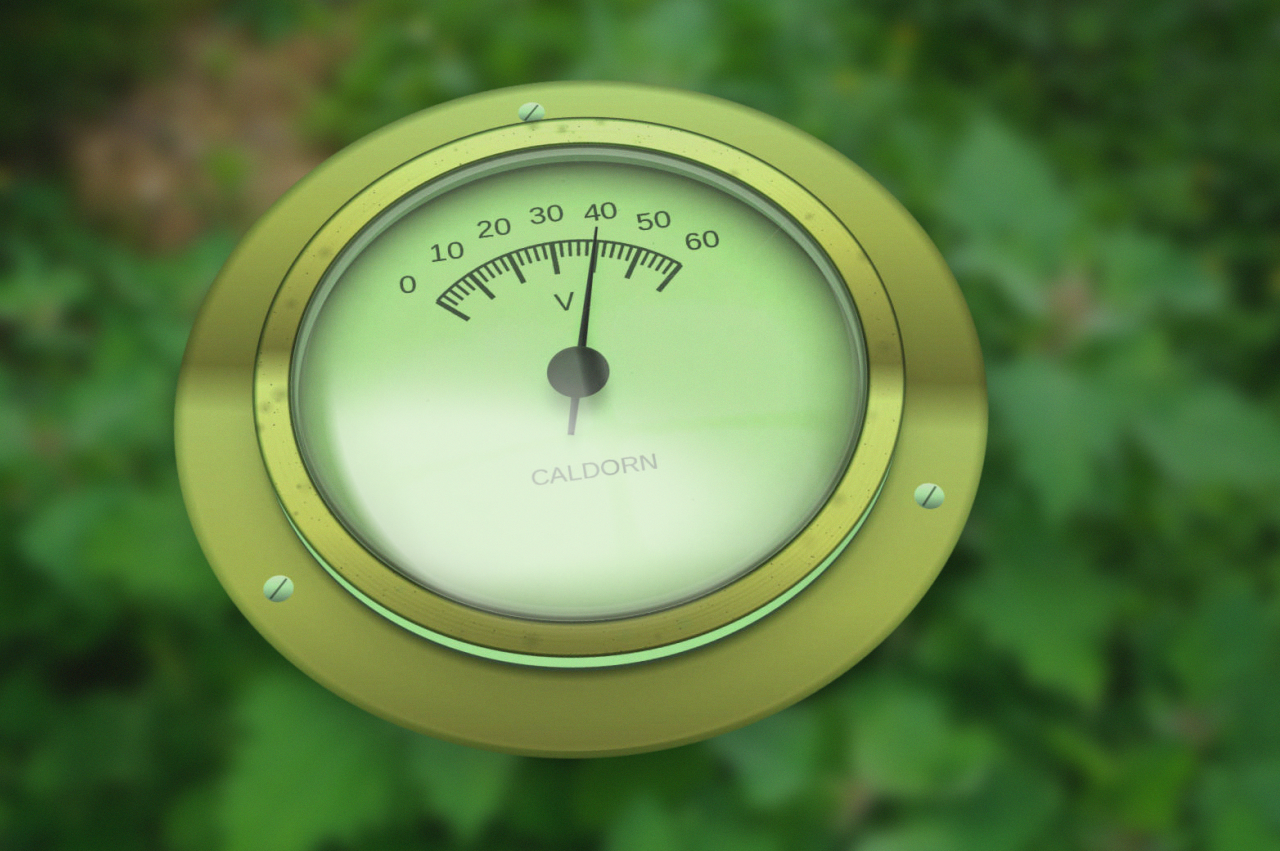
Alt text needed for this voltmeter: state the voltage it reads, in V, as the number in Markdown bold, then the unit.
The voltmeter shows **40** V
